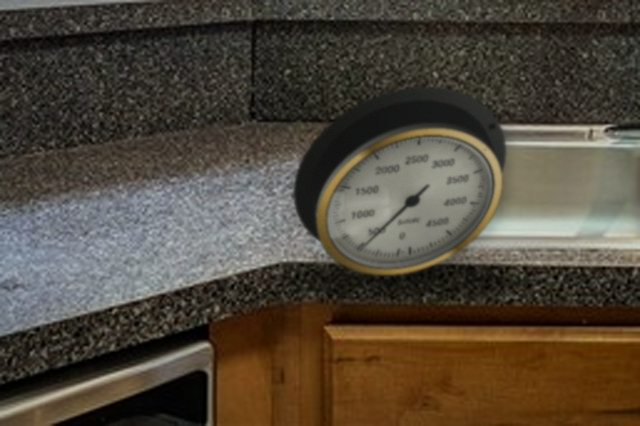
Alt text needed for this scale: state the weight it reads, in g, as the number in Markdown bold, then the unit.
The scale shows **500** g
